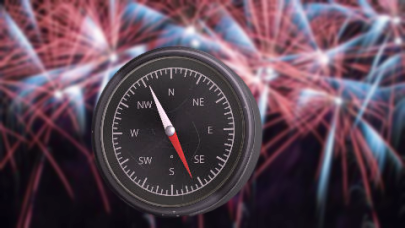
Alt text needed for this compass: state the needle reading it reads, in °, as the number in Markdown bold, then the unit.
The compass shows **155** °
